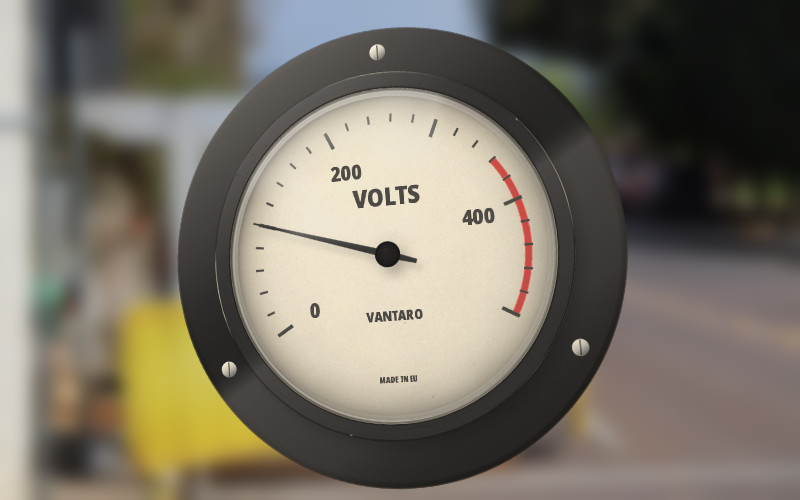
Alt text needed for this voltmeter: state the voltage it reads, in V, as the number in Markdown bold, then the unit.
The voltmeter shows **100** V
